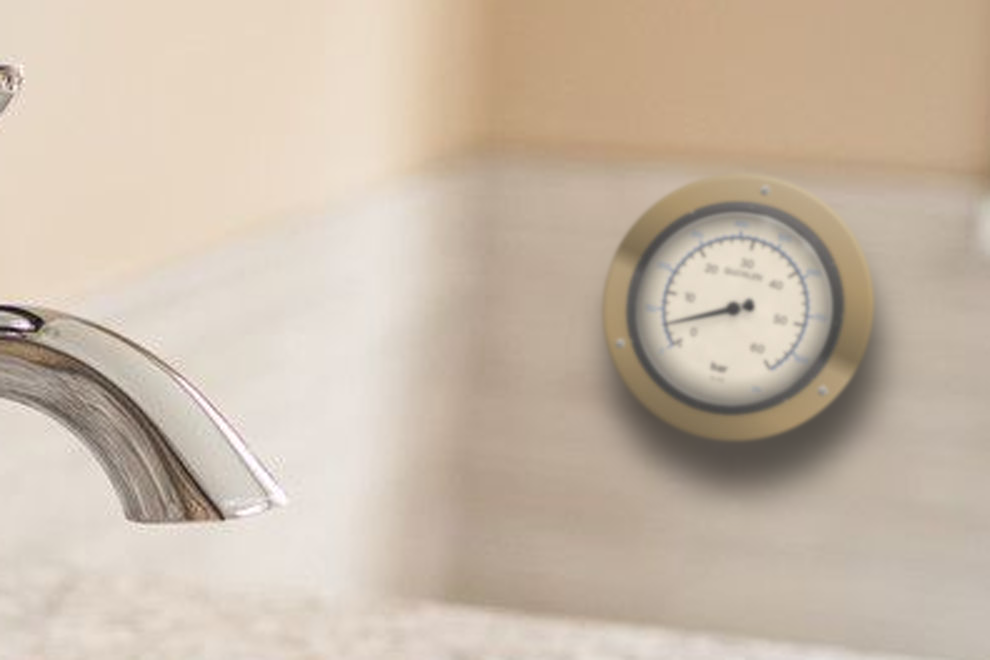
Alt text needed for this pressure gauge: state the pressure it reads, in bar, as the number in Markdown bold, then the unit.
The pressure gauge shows **4** bar
